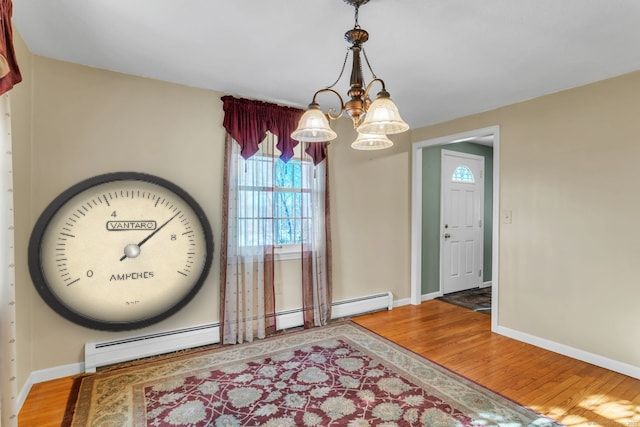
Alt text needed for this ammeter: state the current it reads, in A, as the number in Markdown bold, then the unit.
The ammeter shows **7** A
